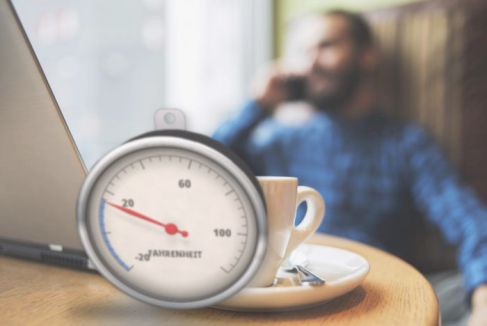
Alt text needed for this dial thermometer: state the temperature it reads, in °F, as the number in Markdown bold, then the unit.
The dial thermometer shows **16** °F
